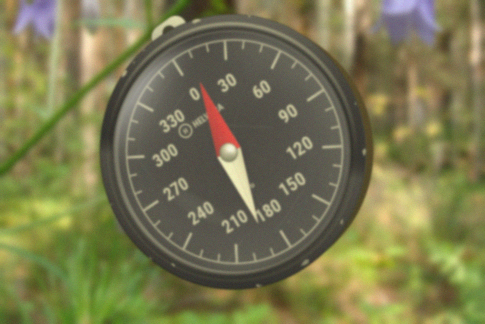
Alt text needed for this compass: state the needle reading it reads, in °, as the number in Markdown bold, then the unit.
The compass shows **10** °
